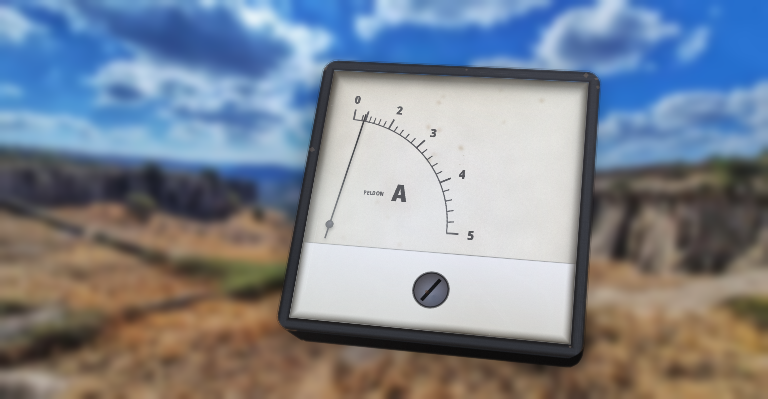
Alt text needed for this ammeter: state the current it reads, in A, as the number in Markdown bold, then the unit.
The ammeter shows **1** A
